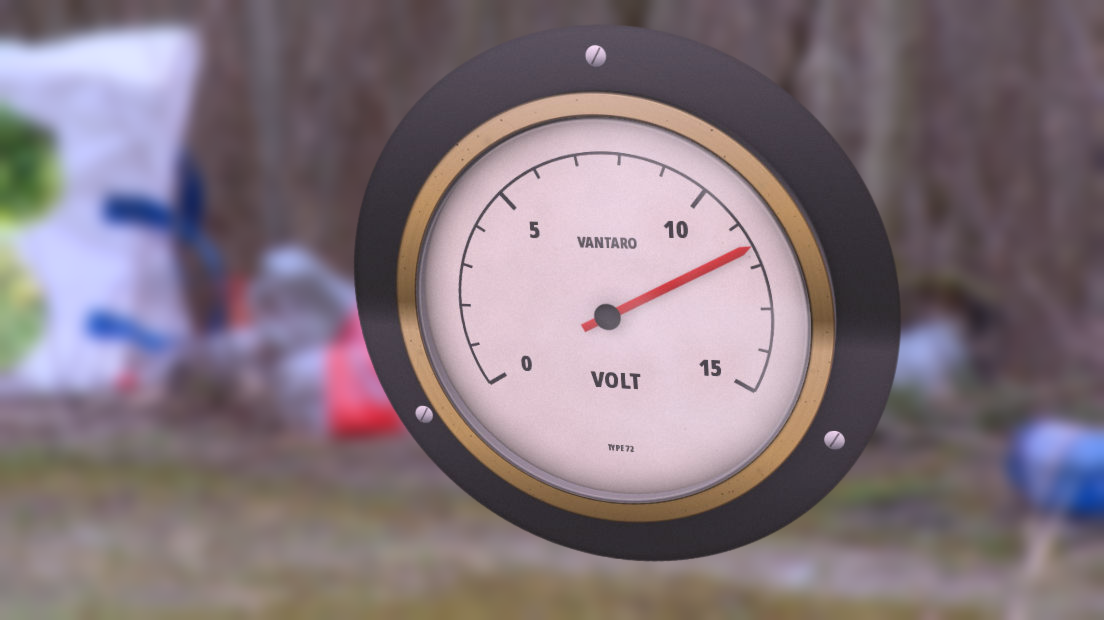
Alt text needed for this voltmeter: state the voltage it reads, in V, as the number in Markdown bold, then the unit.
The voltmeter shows **11.5** V
